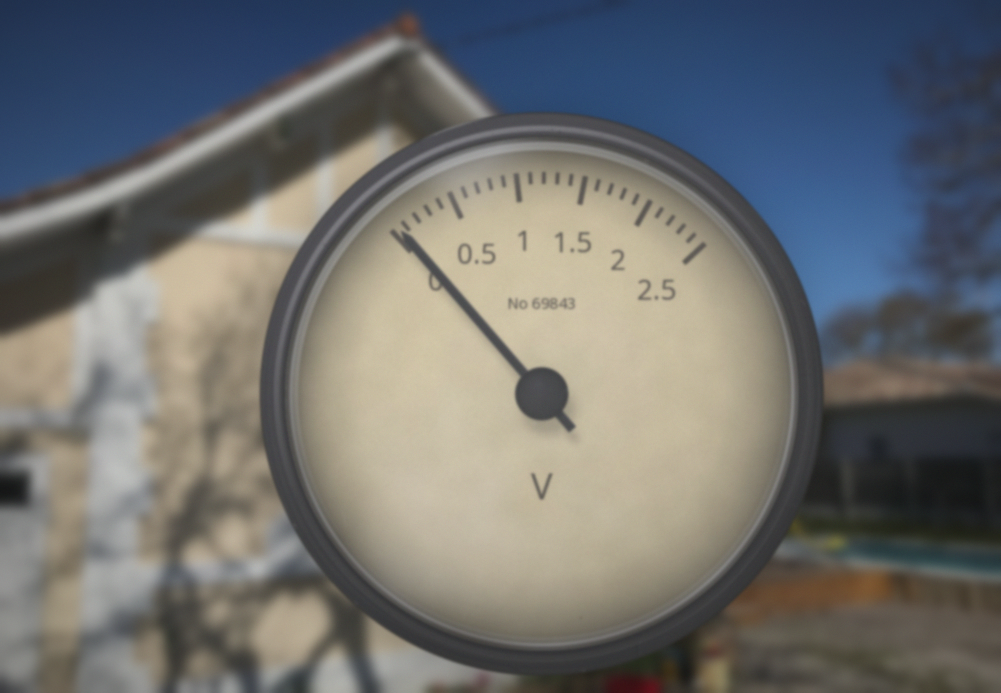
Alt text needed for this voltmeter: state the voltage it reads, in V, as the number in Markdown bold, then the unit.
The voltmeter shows **0.05** V
